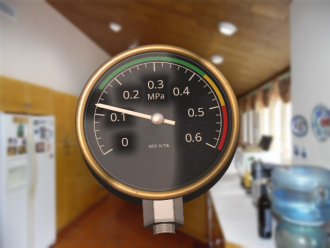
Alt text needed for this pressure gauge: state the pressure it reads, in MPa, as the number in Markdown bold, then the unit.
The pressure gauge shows **0.12** MPa
